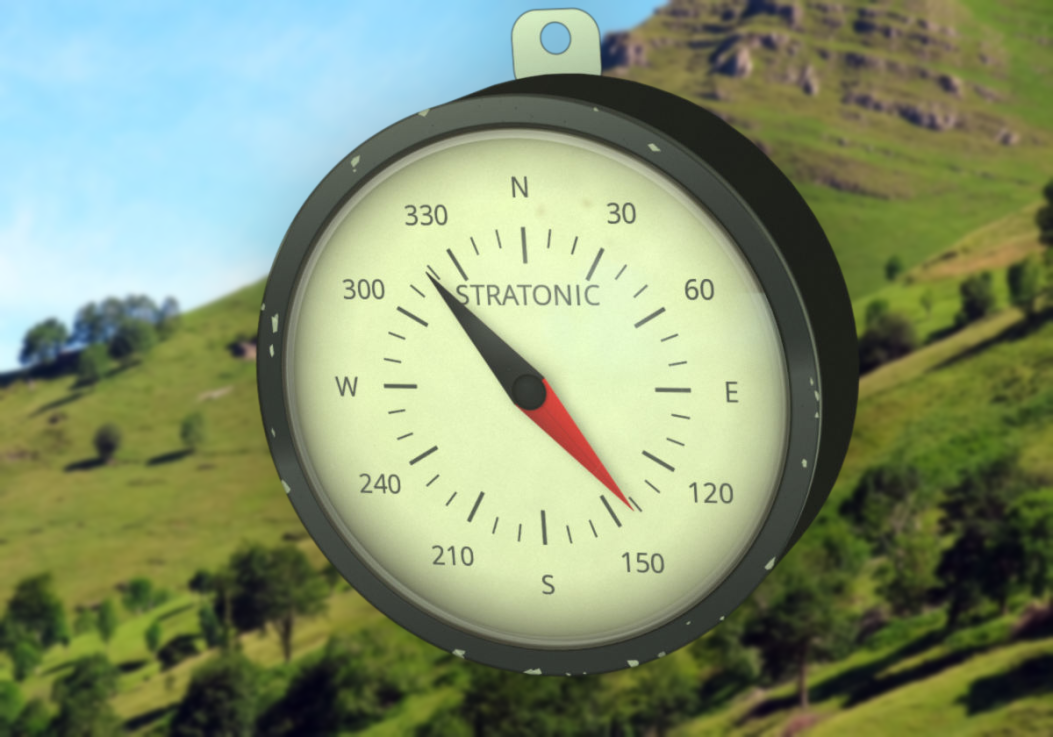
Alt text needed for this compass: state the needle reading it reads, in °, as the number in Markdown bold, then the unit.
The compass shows **140** °
